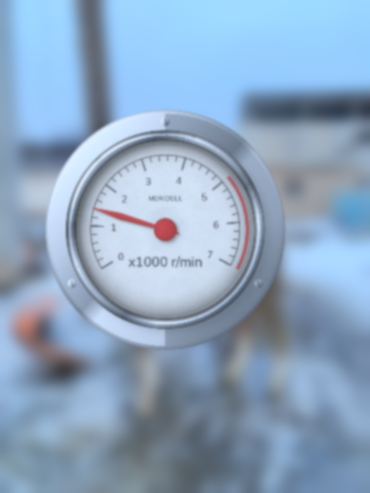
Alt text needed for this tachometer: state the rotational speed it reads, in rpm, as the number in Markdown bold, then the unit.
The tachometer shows **1400** rpm
